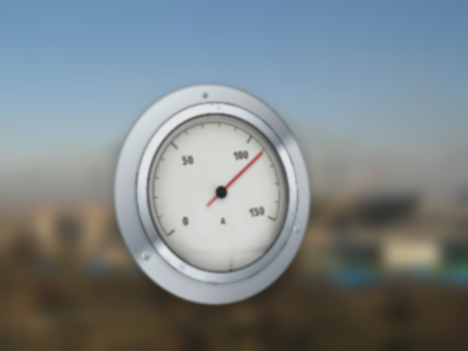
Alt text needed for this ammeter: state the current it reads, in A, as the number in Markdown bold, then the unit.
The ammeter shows **110** A
